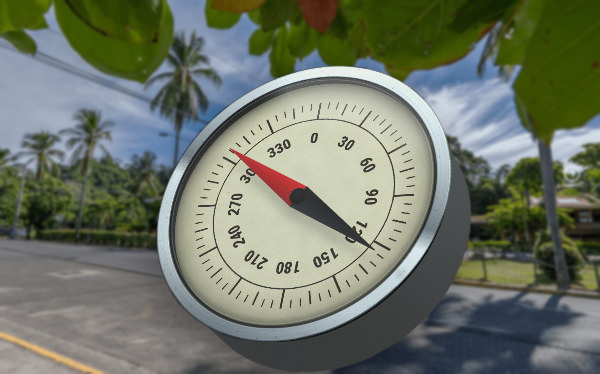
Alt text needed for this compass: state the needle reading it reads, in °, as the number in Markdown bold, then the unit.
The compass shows **305** °
